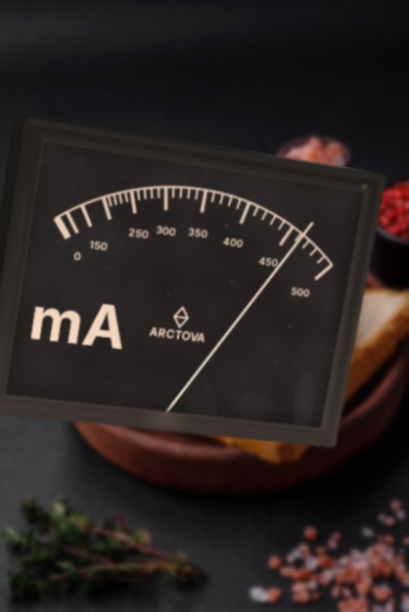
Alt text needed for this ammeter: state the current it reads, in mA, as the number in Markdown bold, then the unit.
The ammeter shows **460** mA
